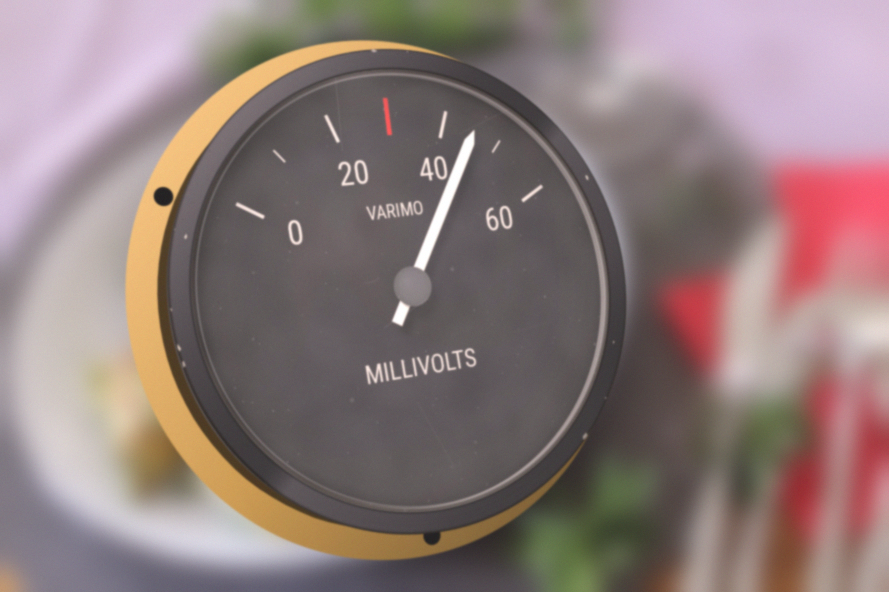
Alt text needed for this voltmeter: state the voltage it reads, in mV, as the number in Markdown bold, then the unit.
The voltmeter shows **45** mV
